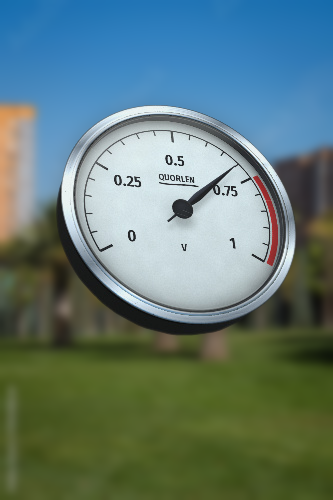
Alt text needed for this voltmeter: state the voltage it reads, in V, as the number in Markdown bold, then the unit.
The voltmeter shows **0.7** V
